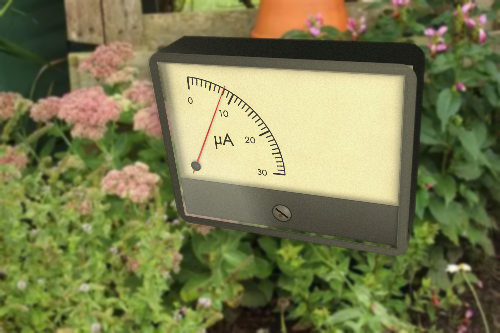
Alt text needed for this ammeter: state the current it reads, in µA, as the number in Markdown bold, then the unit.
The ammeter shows **8** µA
